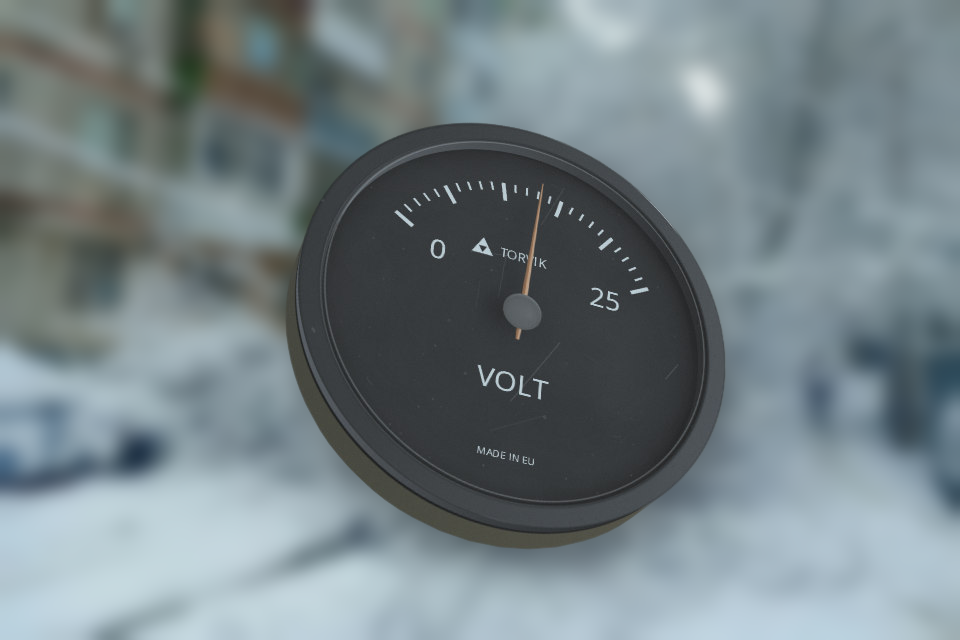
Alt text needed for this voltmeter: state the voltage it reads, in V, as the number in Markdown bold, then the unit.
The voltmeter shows **13** V
